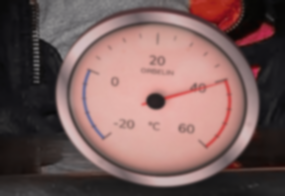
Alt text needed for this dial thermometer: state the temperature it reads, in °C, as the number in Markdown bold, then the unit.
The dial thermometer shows **40** °C
